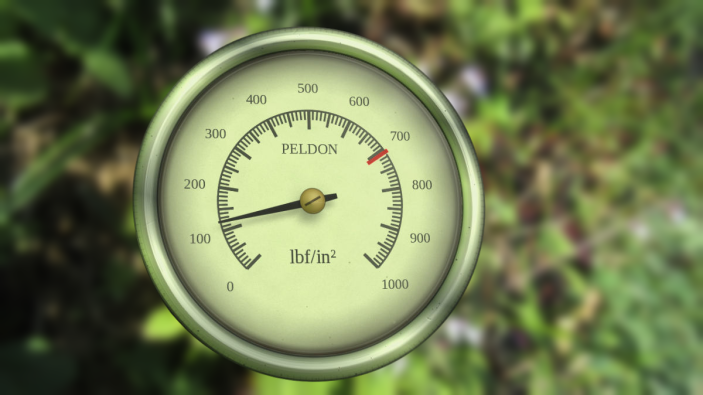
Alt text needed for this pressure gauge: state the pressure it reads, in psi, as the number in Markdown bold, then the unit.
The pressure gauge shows **120** psi
